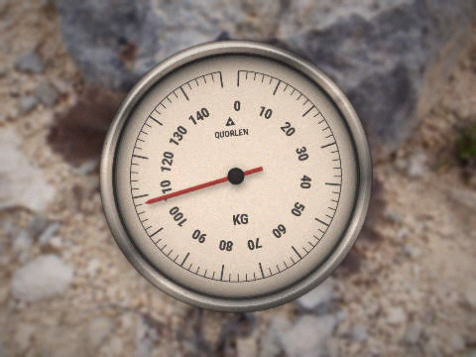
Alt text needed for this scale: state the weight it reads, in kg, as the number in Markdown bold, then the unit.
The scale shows **108** kg
